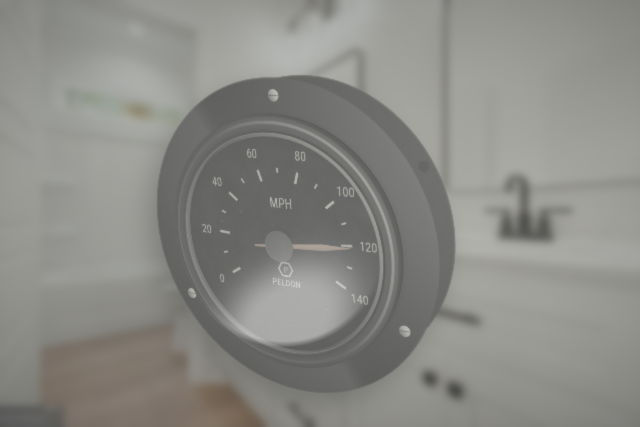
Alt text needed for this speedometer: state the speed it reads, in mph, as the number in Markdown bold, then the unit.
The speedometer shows **120** mph
